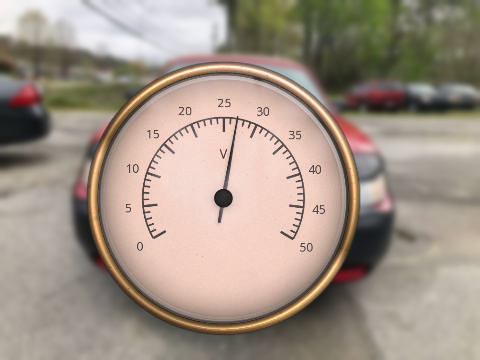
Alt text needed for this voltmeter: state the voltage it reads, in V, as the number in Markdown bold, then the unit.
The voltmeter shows **27** V
